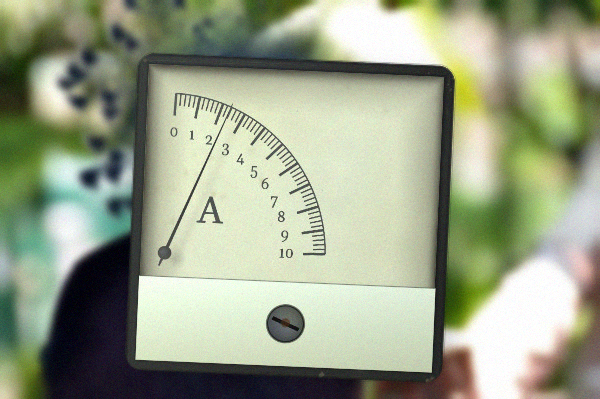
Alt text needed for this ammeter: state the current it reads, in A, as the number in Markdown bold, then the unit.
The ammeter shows **2.4** A
